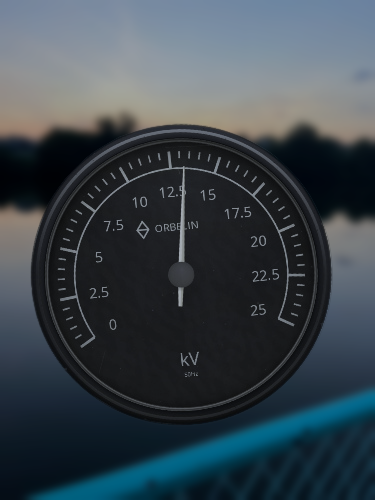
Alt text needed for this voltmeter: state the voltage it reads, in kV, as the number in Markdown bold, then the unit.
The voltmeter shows **13.25** kV
